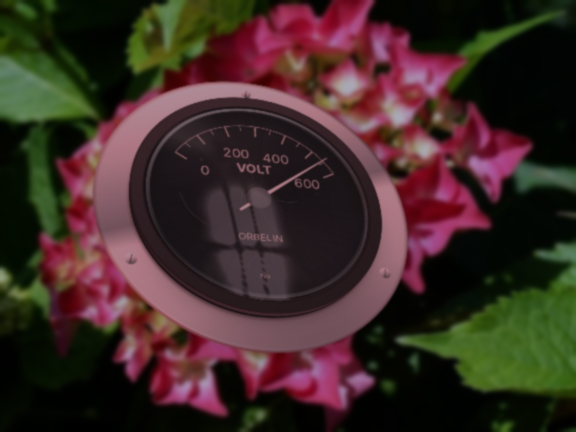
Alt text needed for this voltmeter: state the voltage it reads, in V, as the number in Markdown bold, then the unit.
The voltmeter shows **550** V
